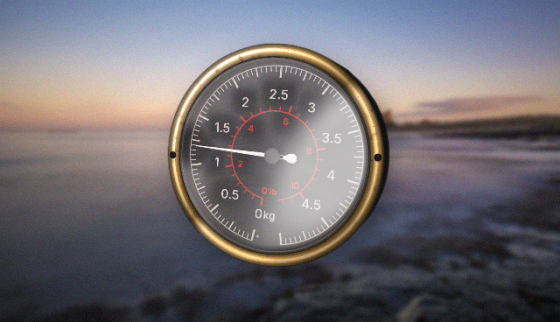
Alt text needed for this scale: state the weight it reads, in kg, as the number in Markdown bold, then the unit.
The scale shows **1.2** kg
